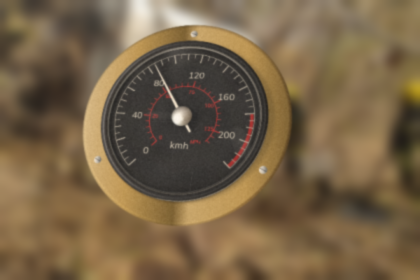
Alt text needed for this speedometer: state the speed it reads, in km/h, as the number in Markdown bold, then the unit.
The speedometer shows **85** km/h
